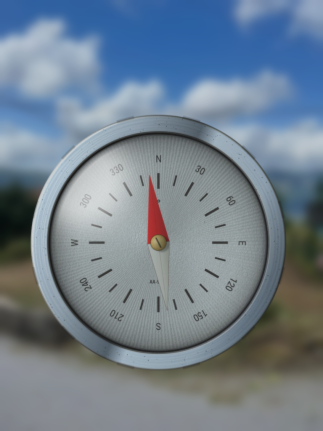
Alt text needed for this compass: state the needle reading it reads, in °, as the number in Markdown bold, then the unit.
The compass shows **352.5** °
